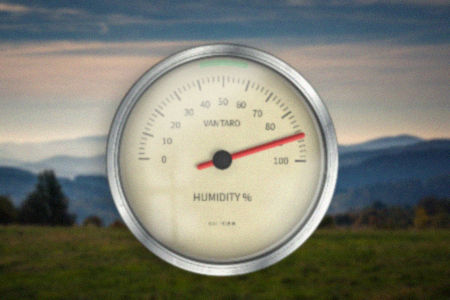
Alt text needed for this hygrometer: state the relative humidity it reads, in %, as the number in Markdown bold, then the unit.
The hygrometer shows **90** %
